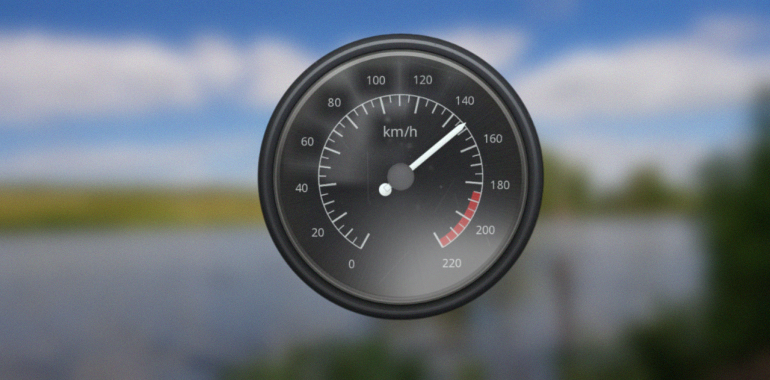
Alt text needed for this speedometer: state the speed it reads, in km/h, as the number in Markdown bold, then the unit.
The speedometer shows **147.5** km/h
